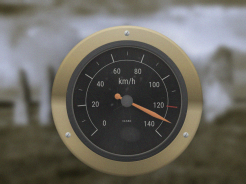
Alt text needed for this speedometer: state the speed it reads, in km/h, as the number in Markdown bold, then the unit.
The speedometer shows **130** km/h
